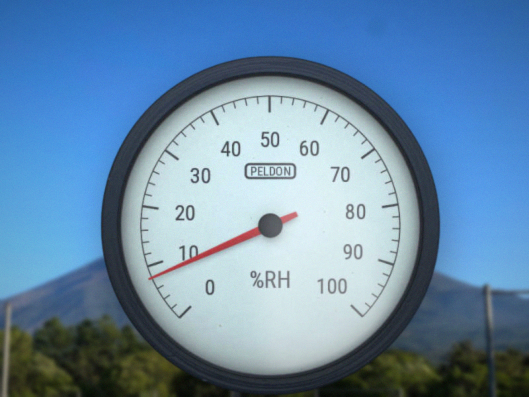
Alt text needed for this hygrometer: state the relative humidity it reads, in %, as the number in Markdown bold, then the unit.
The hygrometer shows **8** %
